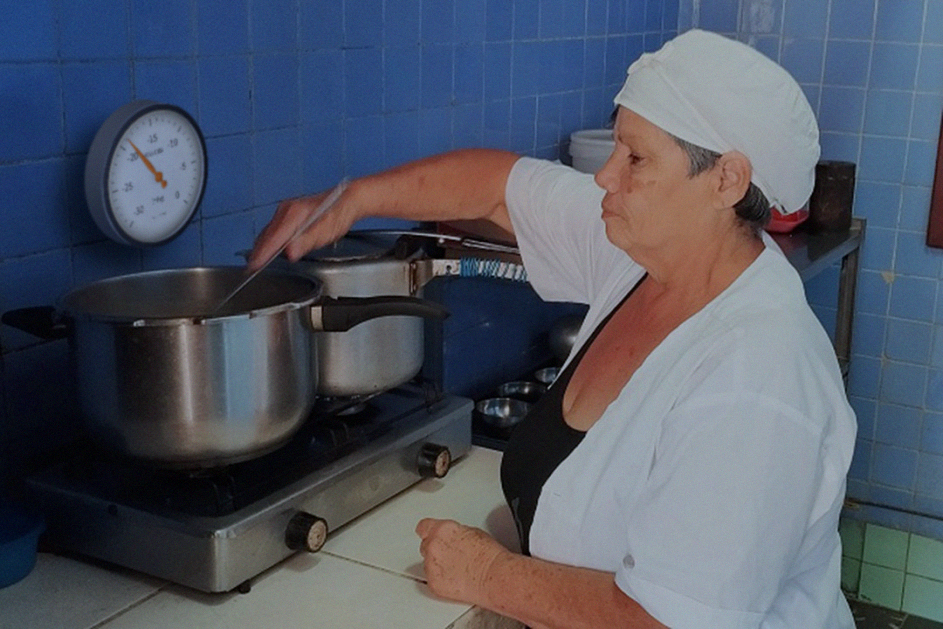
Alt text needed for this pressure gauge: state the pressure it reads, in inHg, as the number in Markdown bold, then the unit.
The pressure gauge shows **-19** inHg
